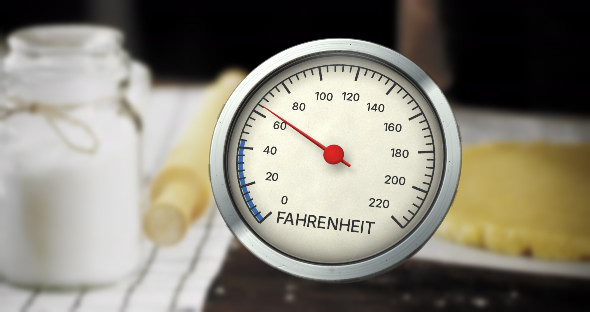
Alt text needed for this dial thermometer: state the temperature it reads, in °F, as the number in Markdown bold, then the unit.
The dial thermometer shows **64** °F
